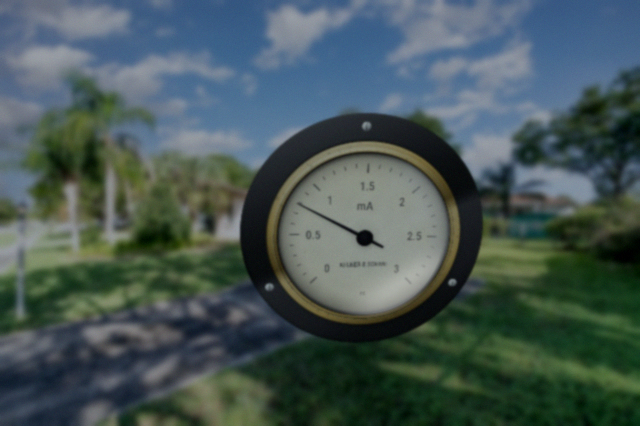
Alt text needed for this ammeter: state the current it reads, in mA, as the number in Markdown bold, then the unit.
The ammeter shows **0.8** mA
